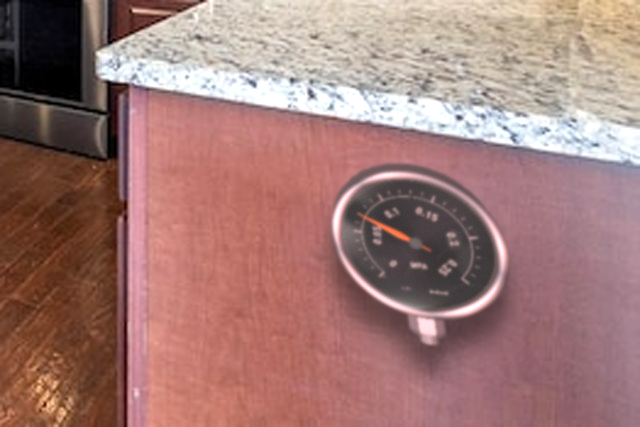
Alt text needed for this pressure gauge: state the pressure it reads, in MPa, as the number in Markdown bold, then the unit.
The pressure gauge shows **0.07** MPa
